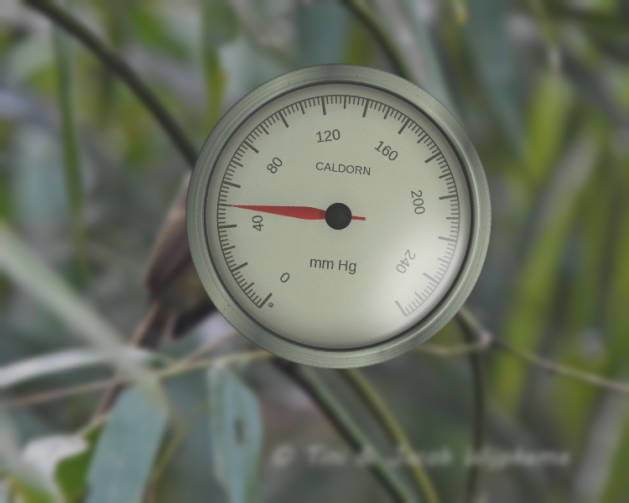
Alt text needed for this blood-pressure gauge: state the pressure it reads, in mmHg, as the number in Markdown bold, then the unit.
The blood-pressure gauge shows **50** mmHg
